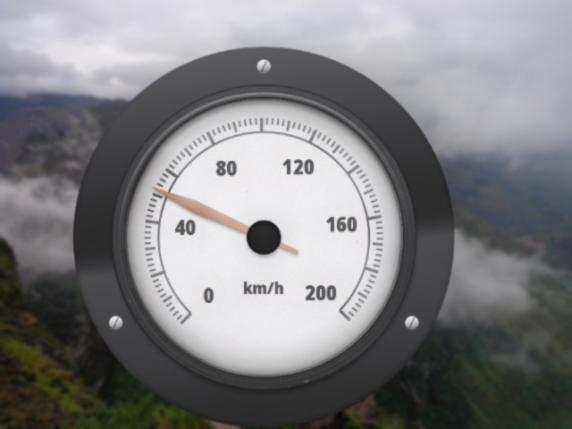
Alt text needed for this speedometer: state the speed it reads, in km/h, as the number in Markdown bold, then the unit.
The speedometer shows **52** km/h
